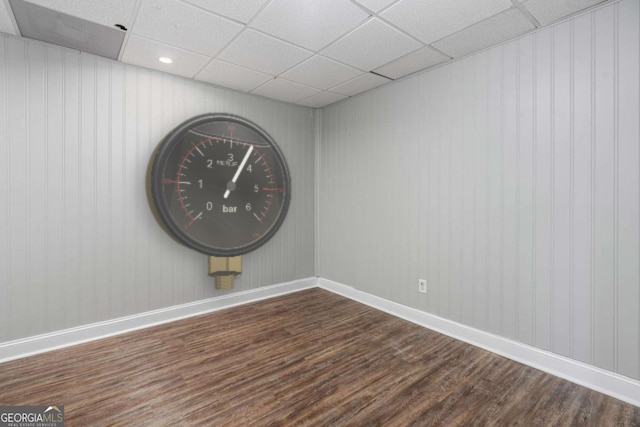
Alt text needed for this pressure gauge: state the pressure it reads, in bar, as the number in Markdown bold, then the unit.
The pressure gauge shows **3.6** bar
